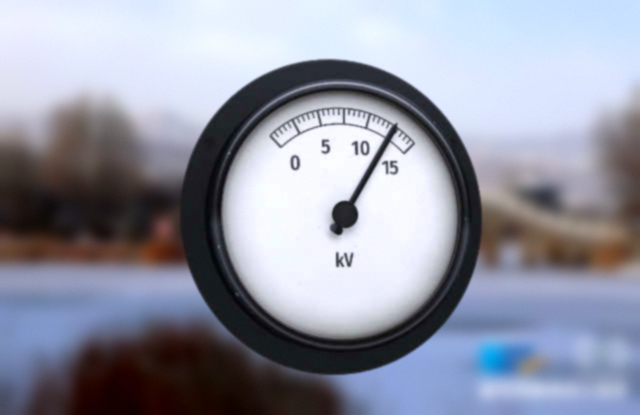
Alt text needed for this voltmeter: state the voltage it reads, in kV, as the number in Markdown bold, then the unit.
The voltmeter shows **12.5** kV
